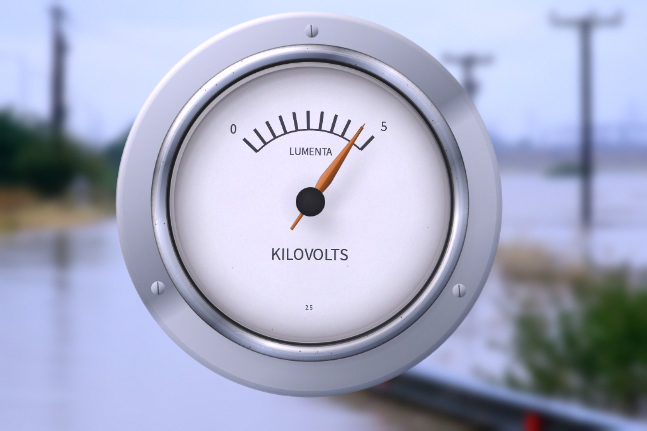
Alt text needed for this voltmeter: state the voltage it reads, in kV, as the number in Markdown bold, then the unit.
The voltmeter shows **4.5** kV
